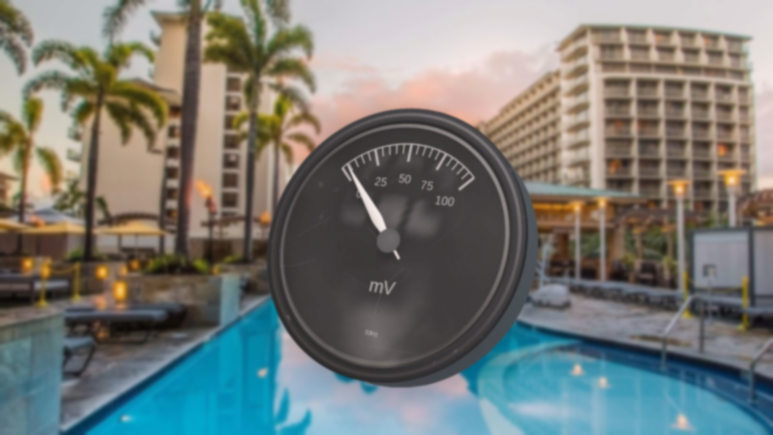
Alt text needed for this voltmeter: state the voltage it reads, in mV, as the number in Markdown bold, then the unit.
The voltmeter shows **5** mV
